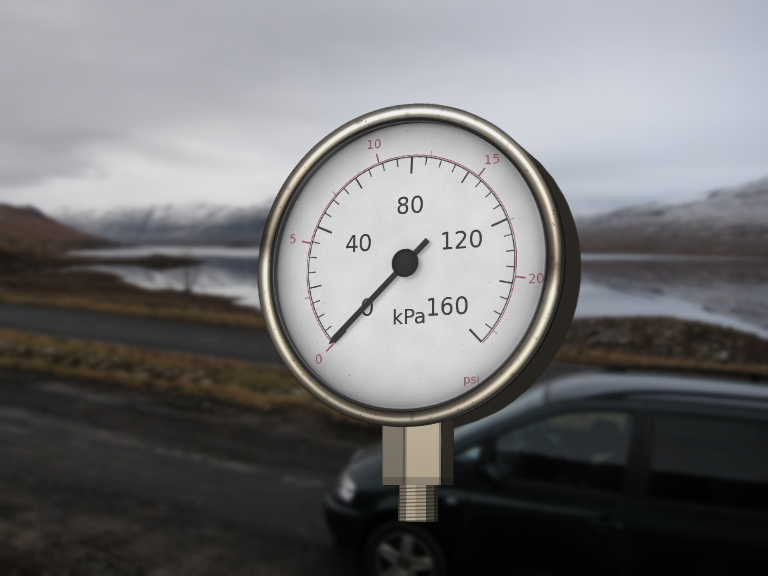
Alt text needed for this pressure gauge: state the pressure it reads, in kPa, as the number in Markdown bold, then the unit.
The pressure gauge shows **0** kPa
